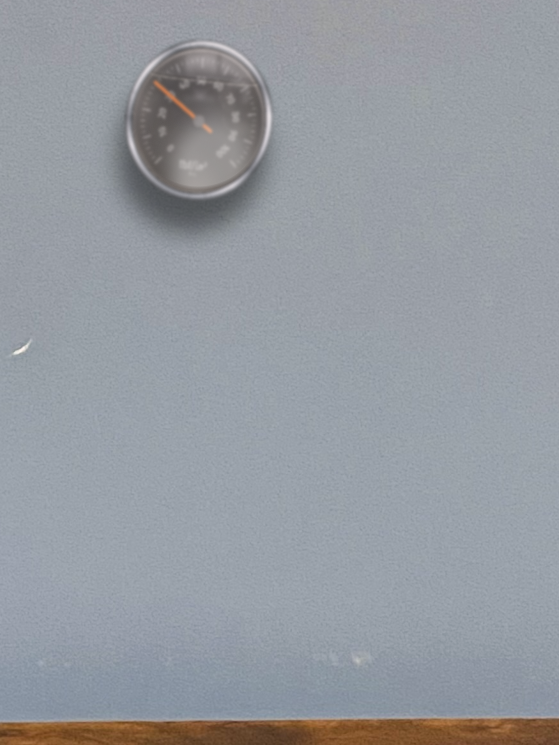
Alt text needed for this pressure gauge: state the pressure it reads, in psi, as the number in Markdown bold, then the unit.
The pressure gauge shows **30** psi
